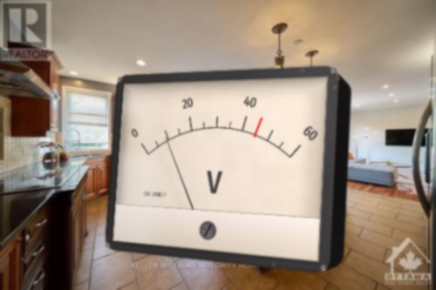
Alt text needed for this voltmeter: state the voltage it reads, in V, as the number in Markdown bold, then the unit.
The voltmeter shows **10** V
